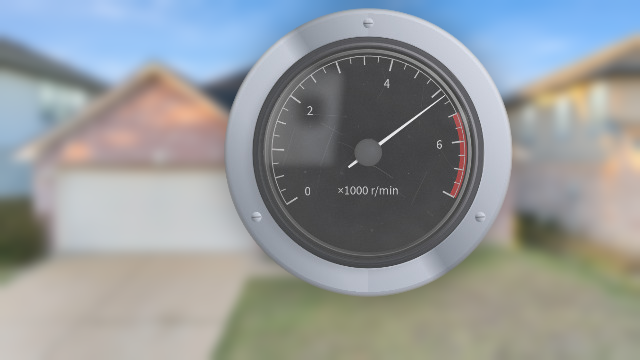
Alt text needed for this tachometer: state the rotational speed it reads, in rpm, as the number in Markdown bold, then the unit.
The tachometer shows **5125** rpm
